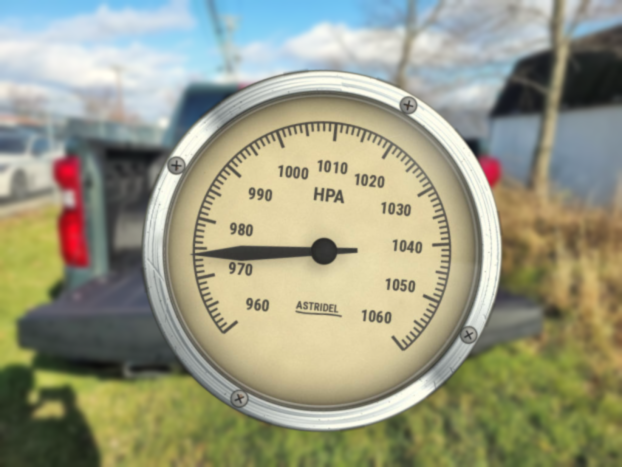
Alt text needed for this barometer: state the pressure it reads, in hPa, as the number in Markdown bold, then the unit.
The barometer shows **974** hPa
